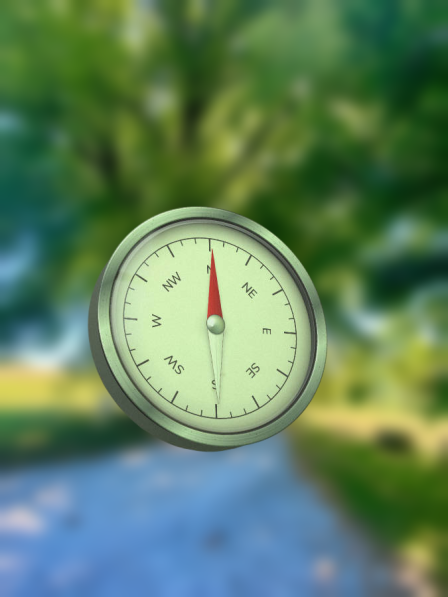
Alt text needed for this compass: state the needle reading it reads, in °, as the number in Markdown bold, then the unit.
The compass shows **0** °
